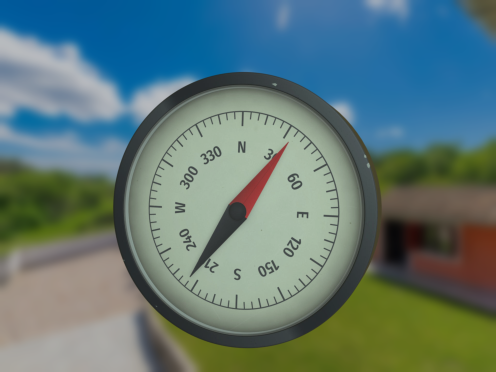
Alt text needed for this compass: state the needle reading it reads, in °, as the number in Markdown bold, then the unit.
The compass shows **35** °
